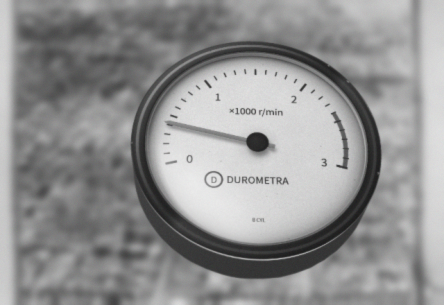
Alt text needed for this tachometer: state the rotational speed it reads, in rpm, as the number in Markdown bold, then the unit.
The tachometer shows **400** rpm
